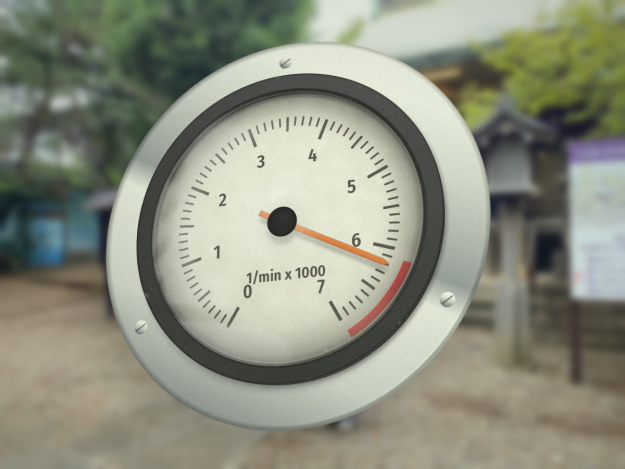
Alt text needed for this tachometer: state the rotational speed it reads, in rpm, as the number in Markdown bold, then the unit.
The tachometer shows **6200** rpm
